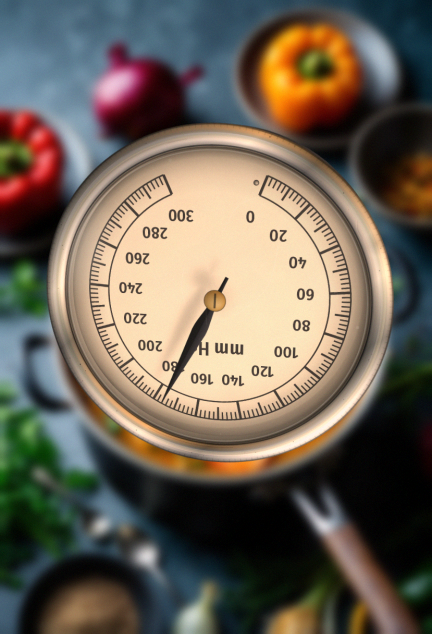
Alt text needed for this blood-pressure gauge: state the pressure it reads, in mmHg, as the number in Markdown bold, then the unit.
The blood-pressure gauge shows **176** mmHg
